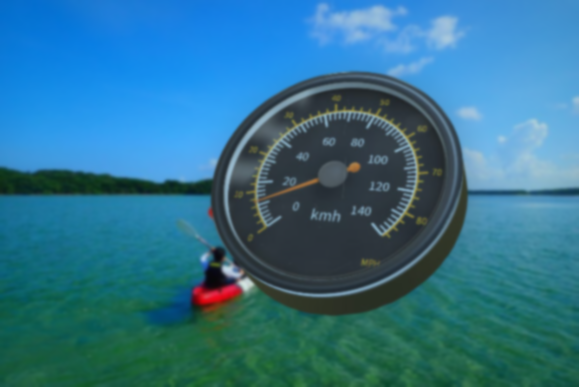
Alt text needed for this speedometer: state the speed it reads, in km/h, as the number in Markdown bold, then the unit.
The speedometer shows **10** km/h
